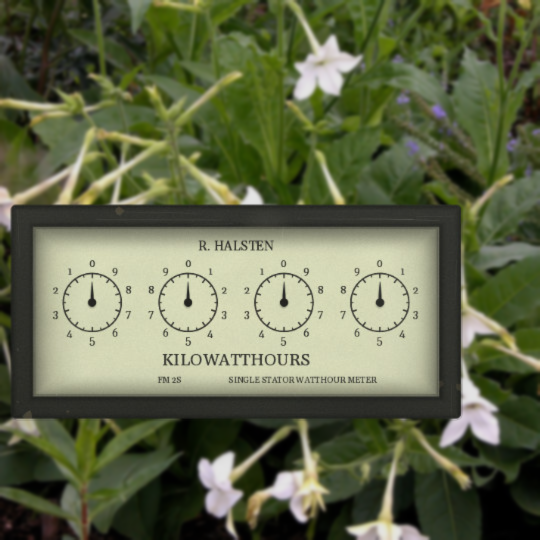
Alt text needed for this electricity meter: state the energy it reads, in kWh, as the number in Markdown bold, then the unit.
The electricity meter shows **0** kWh
